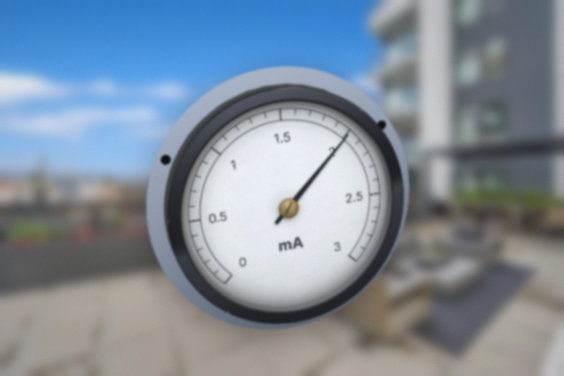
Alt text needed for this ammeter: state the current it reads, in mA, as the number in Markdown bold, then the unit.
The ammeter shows **2** mA
